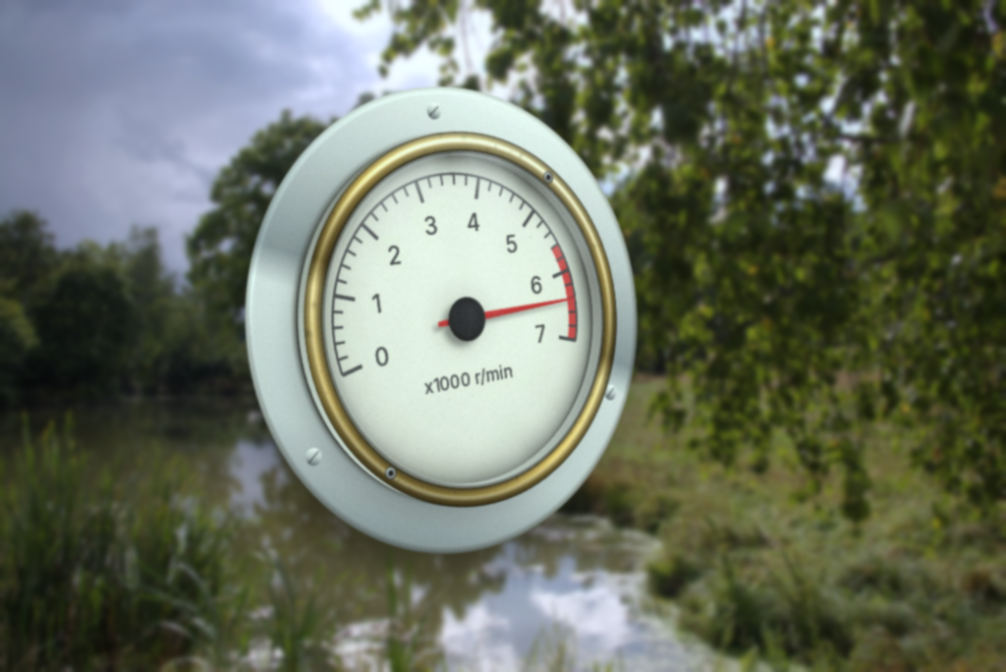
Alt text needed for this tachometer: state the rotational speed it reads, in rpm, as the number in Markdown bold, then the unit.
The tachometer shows **6400** rpm
